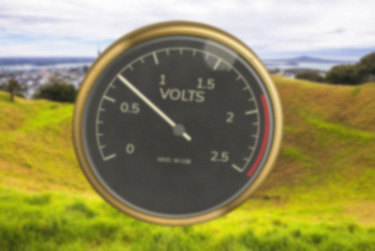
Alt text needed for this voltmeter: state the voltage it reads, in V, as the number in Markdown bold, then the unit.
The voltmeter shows **0.7** V
